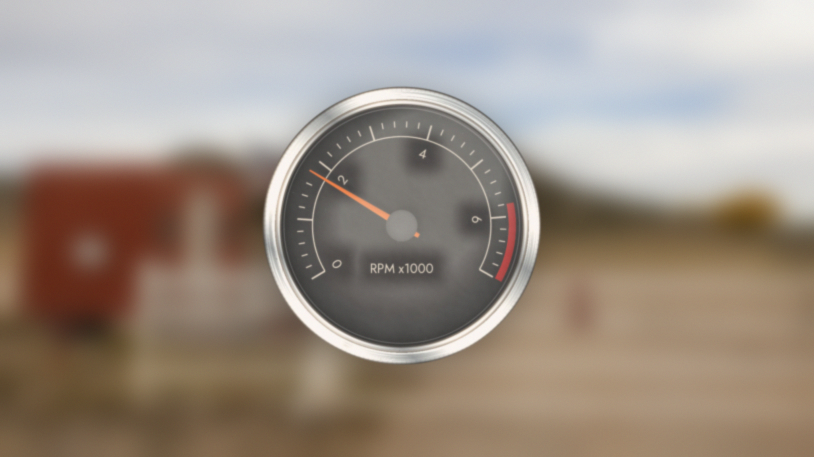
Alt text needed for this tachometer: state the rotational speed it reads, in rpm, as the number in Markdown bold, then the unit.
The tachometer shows **1800** rpm
